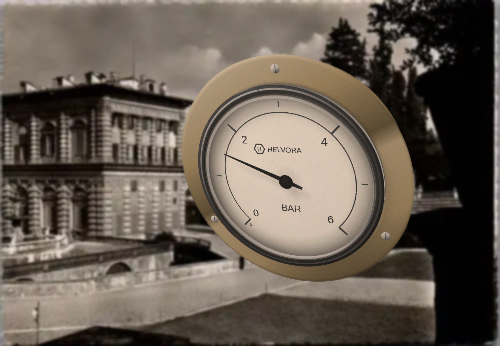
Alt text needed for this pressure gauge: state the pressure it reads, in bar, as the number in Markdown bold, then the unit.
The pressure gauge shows **1.5** bar
